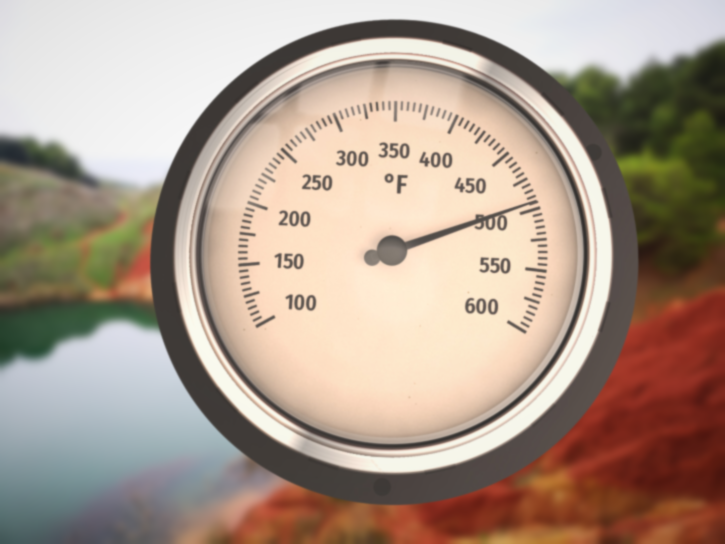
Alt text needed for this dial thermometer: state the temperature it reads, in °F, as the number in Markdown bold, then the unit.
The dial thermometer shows **495** °F
